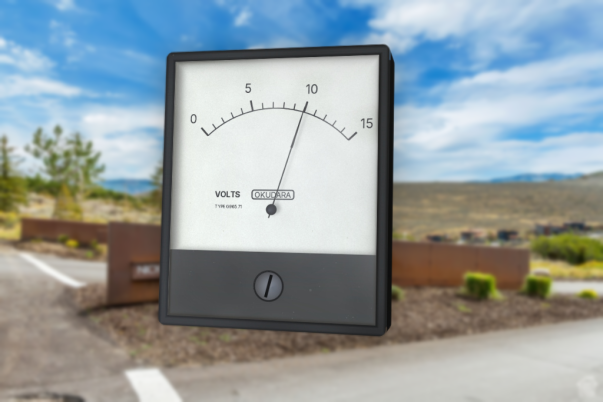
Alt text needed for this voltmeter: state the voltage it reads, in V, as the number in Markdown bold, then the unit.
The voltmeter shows **10** V
